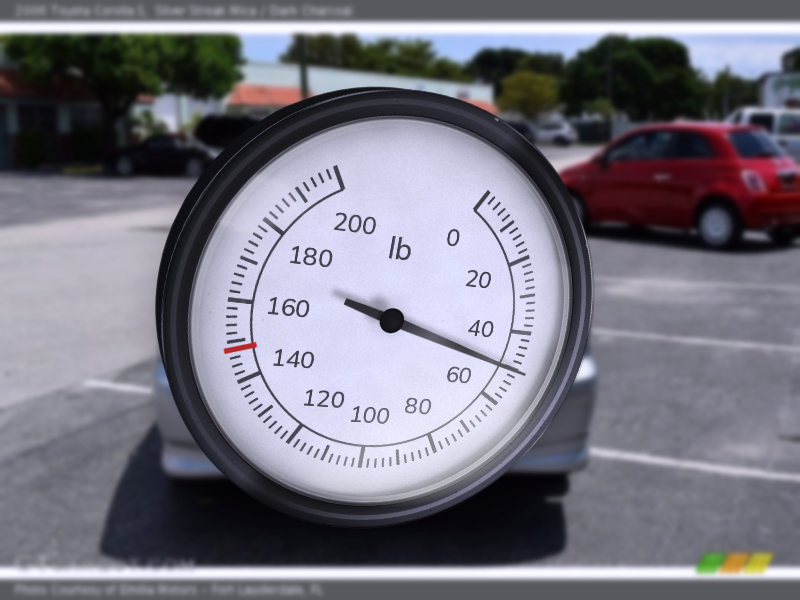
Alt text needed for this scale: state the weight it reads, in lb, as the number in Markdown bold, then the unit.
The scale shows **50** lb
